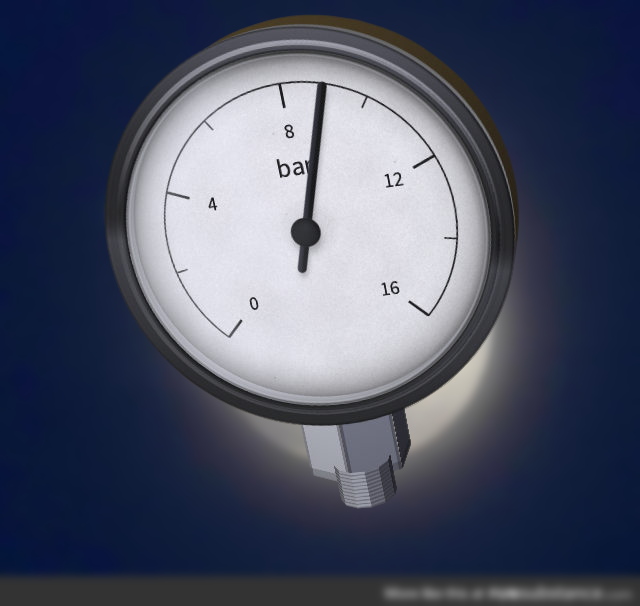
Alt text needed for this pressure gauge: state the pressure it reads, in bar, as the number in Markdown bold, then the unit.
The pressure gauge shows **9** bar
